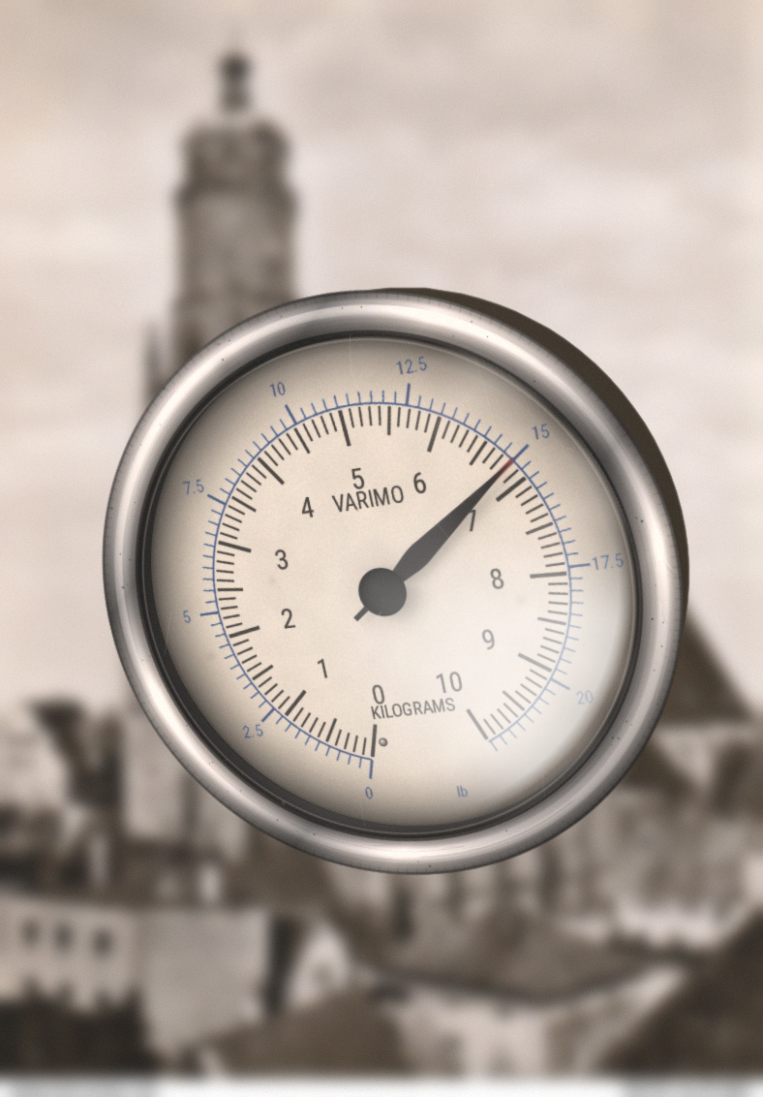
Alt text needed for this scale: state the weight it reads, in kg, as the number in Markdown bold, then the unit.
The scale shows **6.8** kg
